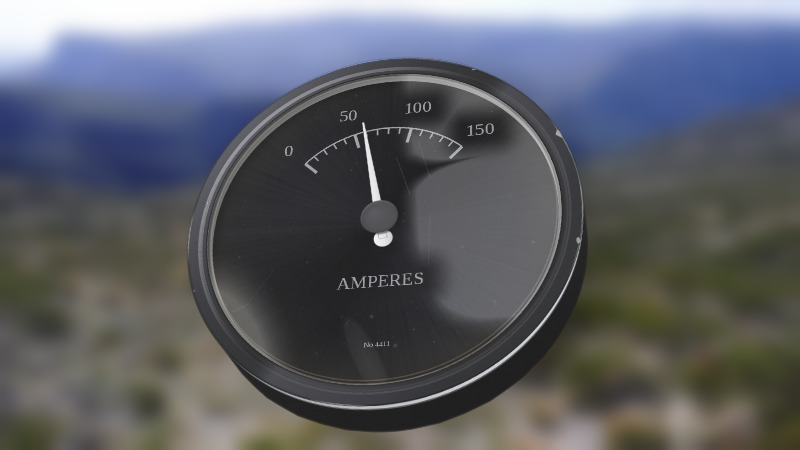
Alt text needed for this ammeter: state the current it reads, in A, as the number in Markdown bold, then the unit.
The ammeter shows **60** A
